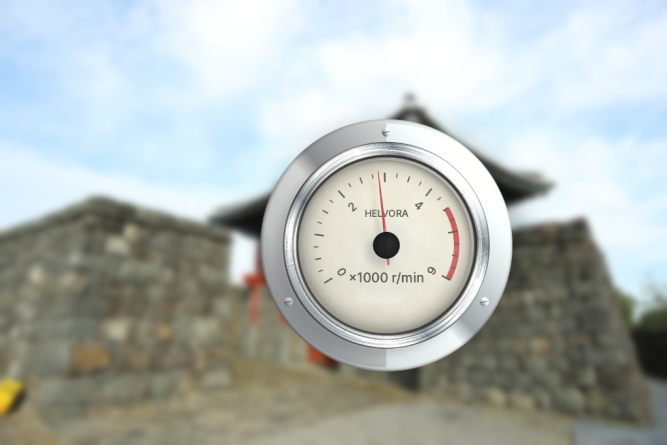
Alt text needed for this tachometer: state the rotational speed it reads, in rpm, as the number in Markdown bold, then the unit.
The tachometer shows **2875** rpm
